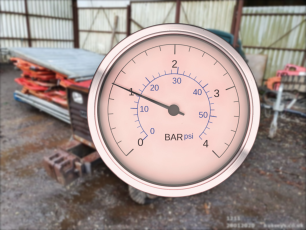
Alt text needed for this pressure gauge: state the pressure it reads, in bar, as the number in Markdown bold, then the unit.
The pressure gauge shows **1** bar
